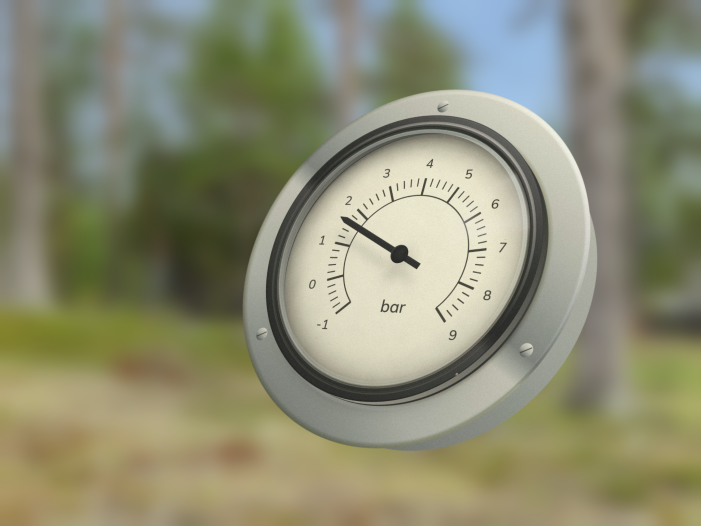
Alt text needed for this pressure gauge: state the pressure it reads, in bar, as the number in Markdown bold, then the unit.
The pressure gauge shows **1.6** bar
